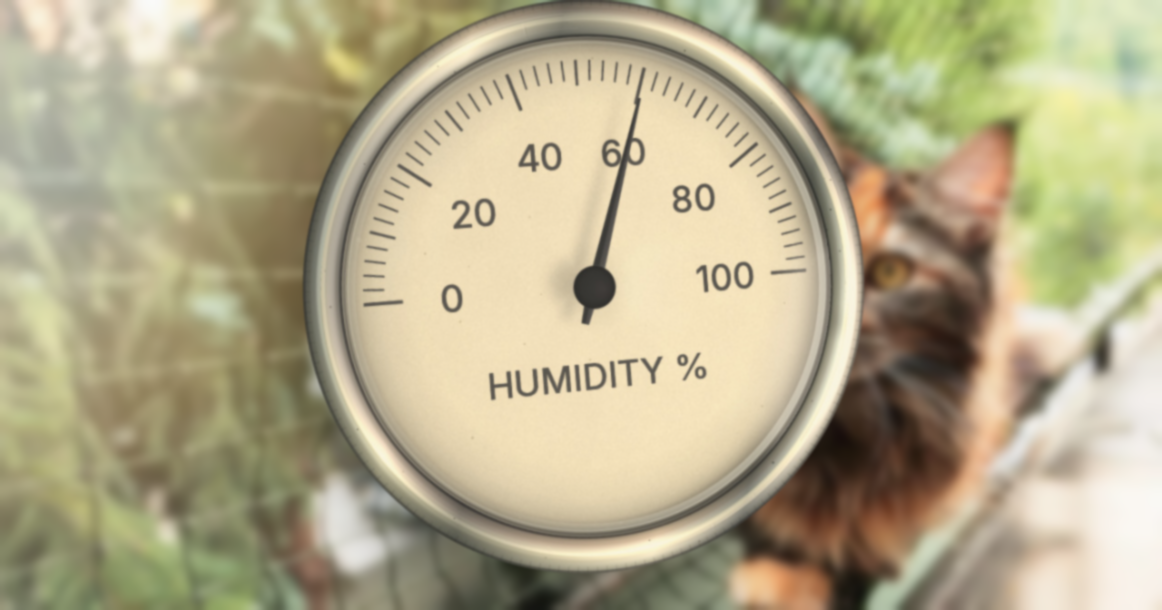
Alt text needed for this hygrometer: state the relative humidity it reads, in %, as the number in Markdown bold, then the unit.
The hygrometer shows **60** %
